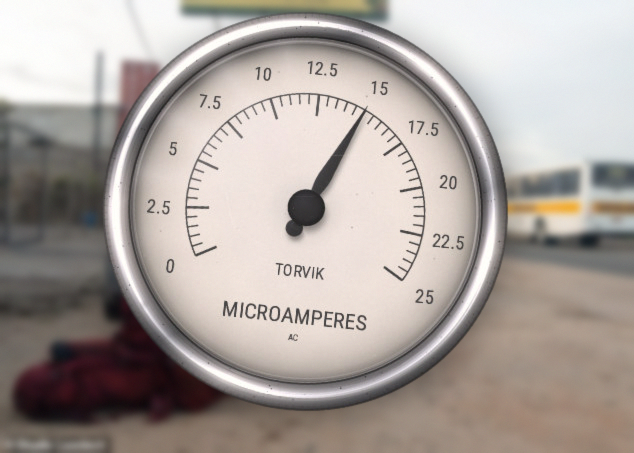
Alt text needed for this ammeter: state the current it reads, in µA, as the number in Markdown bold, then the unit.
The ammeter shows **15** µA
